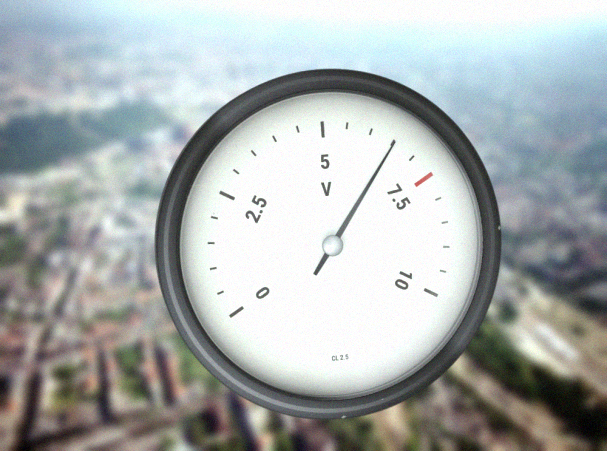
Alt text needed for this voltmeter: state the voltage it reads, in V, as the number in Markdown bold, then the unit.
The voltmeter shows **6.5** V
